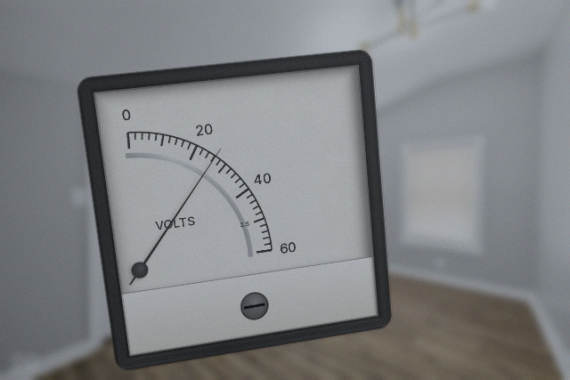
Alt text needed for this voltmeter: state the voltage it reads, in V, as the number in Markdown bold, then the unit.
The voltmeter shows **26** V
